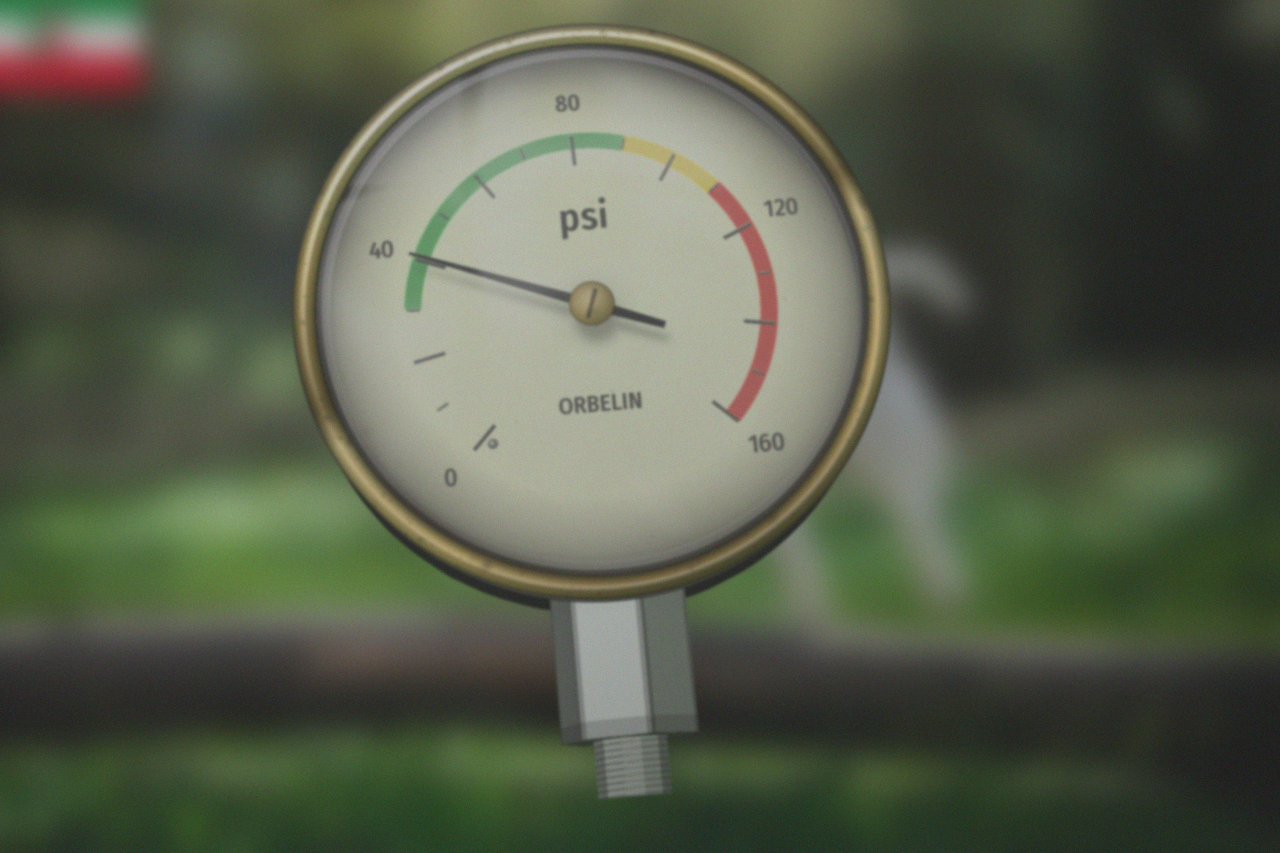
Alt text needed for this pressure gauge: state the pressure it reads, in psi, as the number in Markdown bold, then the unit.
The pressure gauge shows **40** psi
